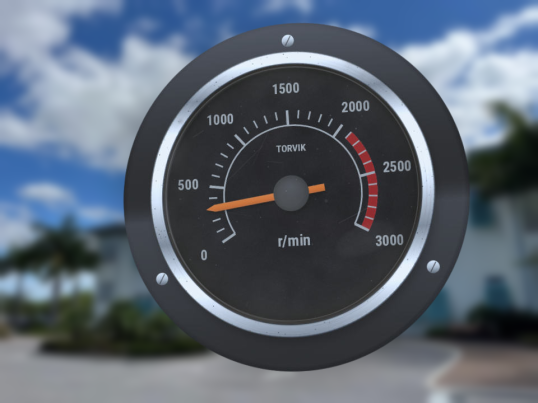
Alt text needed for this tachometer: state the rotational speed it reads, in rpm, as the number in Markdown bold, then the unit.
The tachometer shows **300** rpm
